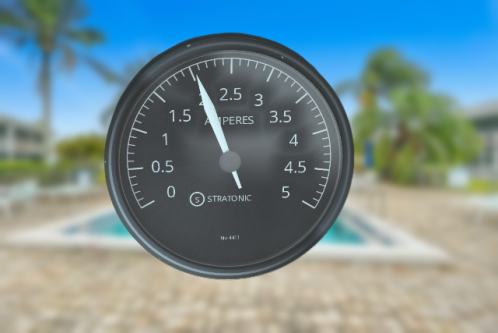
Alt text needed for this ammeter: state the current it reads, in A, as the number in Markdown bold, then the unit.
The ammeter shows **2.05** A
